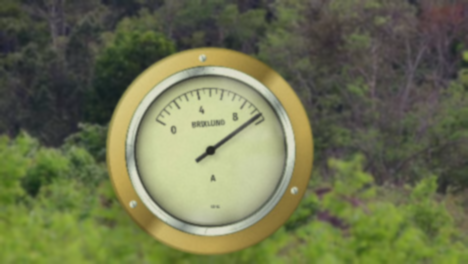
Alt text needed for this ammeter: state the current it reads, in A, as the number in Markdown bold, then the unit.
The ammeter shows **9.5** A
